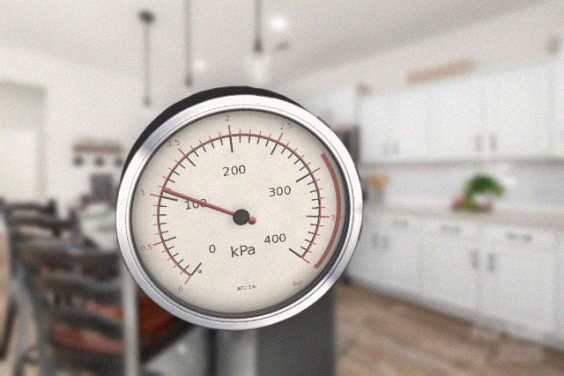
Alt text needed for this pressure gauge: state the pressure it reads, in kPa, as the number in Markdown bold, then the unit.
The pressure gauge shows **110** kPa
